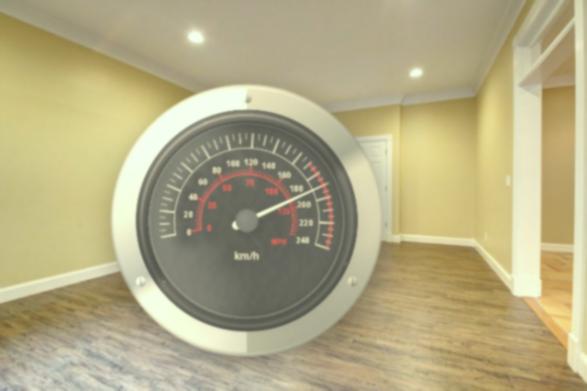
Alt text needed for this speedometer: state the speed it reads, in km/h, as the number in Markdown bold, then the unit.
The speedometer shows **190** km/h
